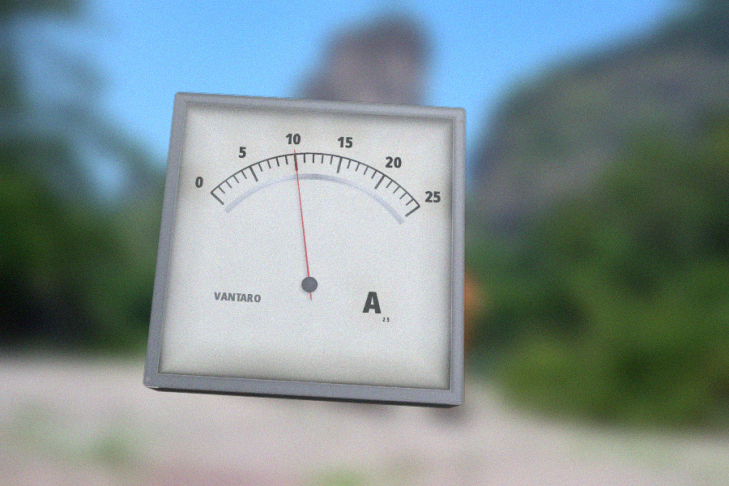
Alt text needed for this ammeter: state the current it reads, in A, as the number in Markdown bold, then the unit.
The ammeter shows **10** A
